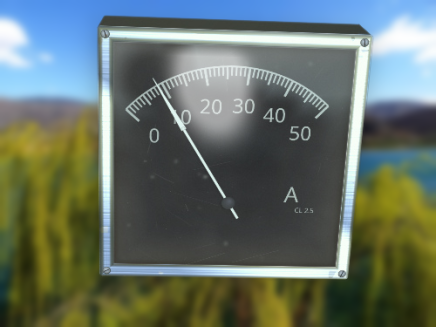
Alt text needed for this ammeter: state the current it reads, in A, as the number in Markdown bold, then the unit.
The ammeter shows **9** A
